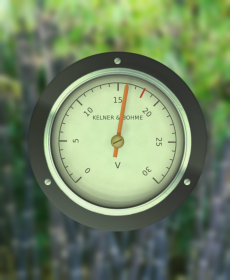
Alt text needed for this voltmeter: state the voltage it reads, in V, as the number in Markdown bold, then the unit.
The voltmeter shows **16** V
